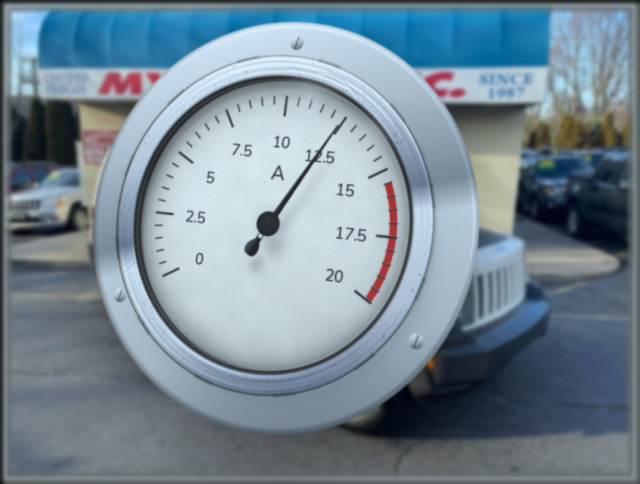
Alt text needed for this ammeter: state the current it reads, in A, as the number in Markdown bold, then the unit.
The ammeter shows **12.5** A
